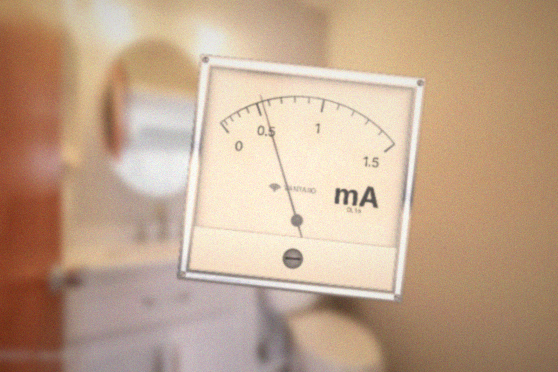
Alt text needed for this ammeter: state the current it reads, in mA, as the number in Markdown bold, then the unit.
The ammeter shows **0.55** mA
